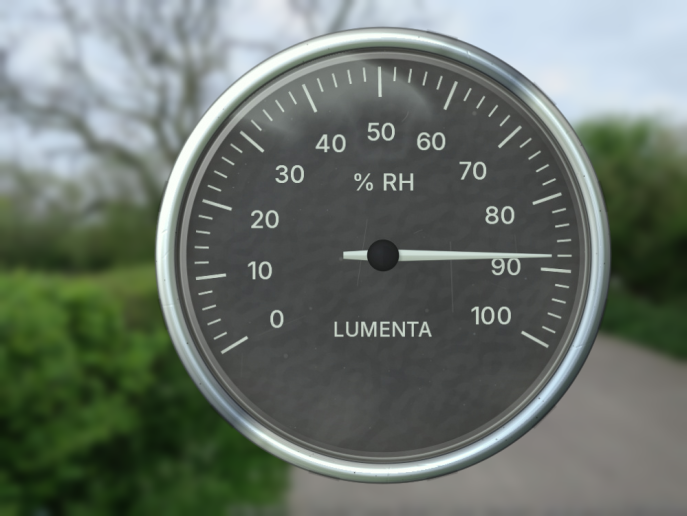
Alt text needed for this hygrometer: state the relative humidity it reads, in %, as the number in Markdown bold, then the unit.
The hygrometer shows **88** %
